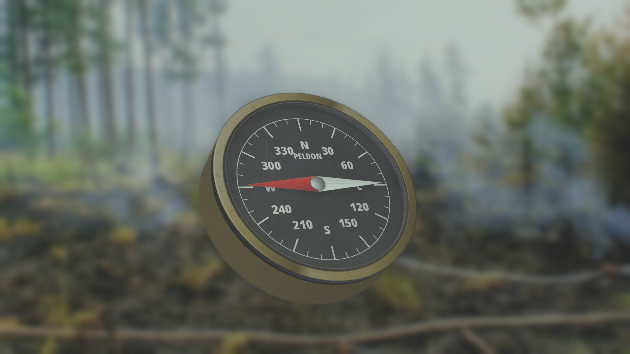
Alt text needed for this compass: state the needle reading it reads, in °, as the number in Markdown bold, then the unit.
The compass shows **270** °
